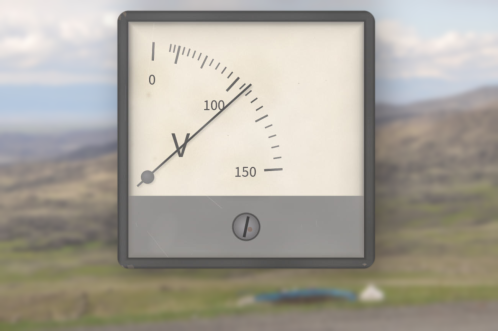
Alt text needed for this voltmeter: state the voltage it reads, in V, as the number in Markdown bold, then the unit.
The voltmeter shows **107.5** V
